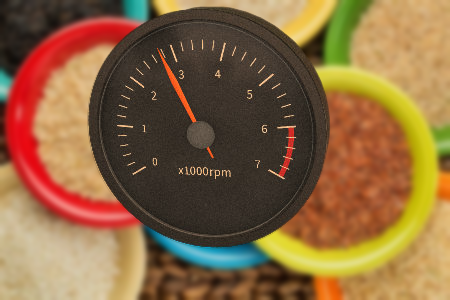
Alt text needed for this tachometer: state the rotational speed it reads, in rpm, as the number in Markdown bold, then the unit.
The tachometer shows **2800** rpm
